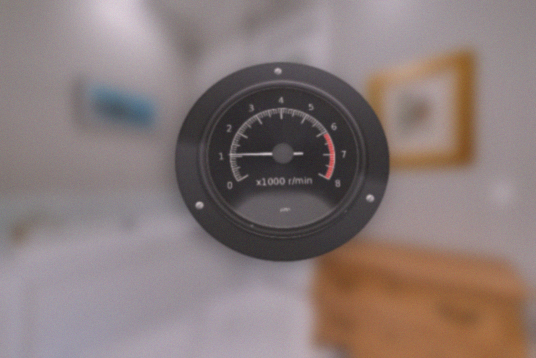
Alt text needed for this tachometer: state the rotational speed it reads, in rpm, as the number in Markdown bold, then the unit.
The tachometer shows **1000** rpm
